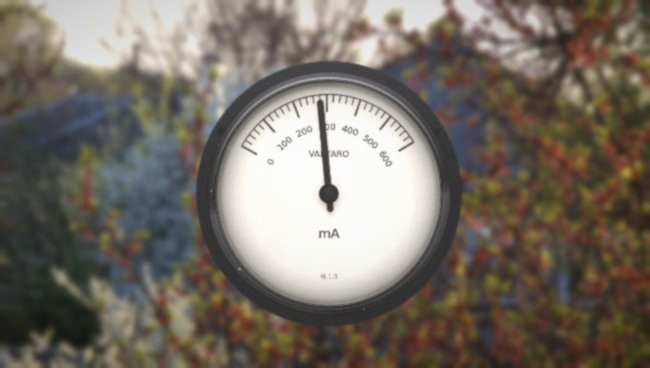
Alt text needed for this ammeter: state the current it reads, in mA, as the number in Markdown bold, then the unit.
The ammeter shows **280** mA
